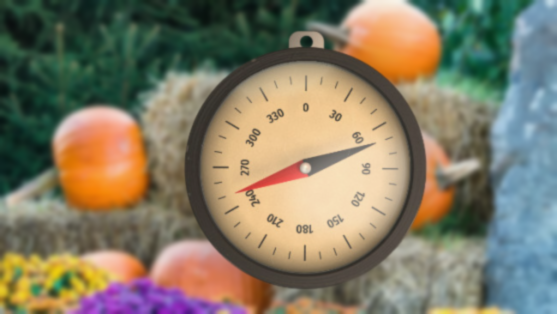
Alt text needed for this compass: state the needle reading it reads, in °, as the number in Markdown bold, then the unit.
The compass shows **250** °
